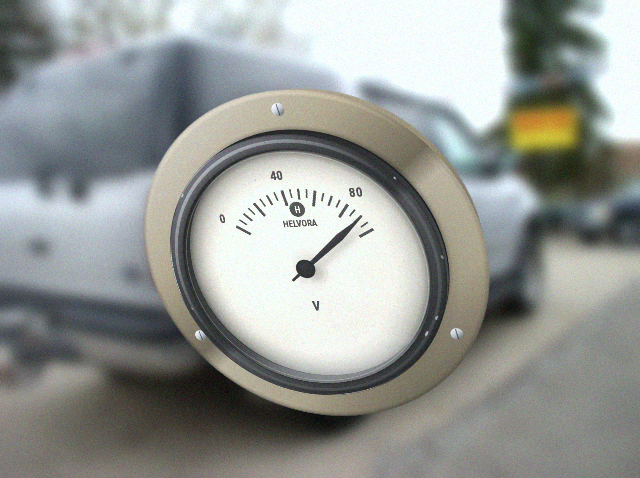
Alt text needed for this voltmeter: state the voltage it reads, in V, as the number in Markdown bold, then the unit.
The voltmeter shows **90** V
